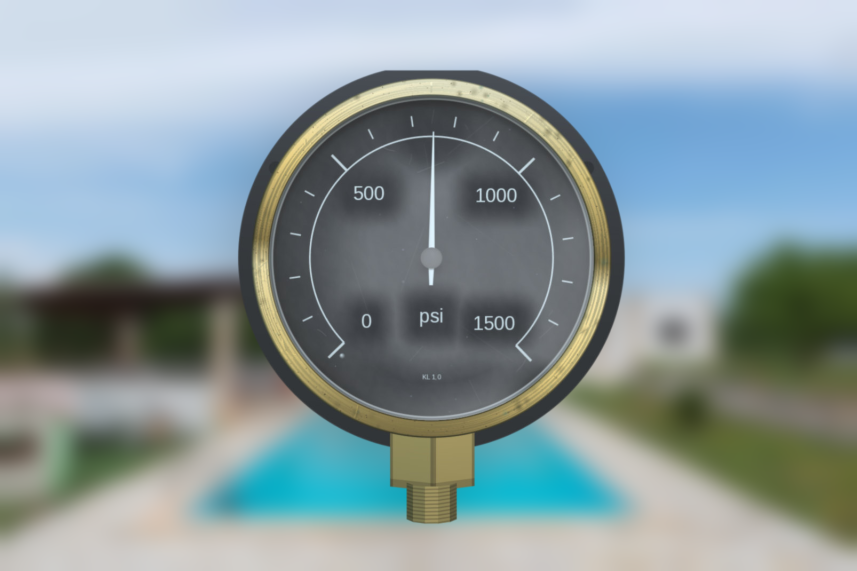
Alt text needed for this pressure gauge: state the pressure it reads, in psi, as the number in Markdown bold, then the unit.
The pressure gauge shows **750** psi
